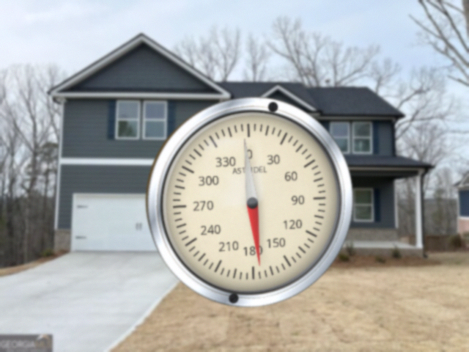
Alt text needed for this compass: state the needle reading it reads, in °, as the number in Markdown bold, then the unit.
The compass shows **175** °
